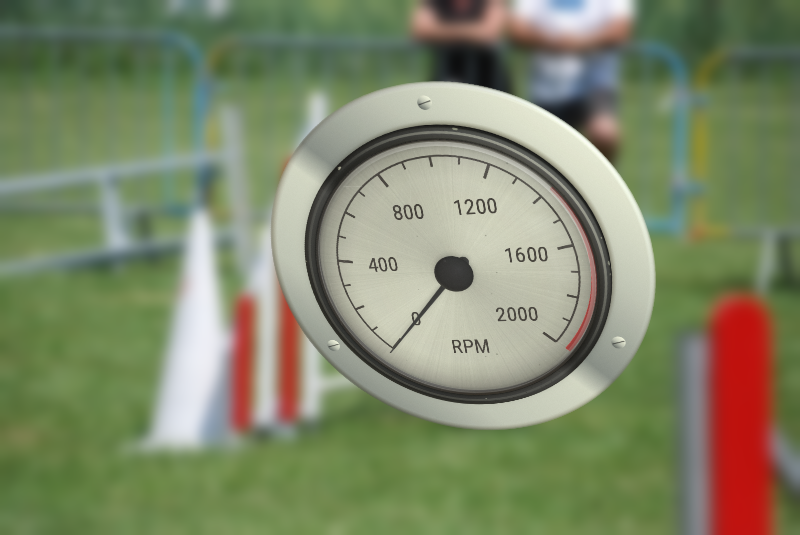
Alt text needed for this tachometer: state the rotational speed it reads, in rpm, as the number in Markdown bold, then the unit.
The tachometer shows **0** rpm
